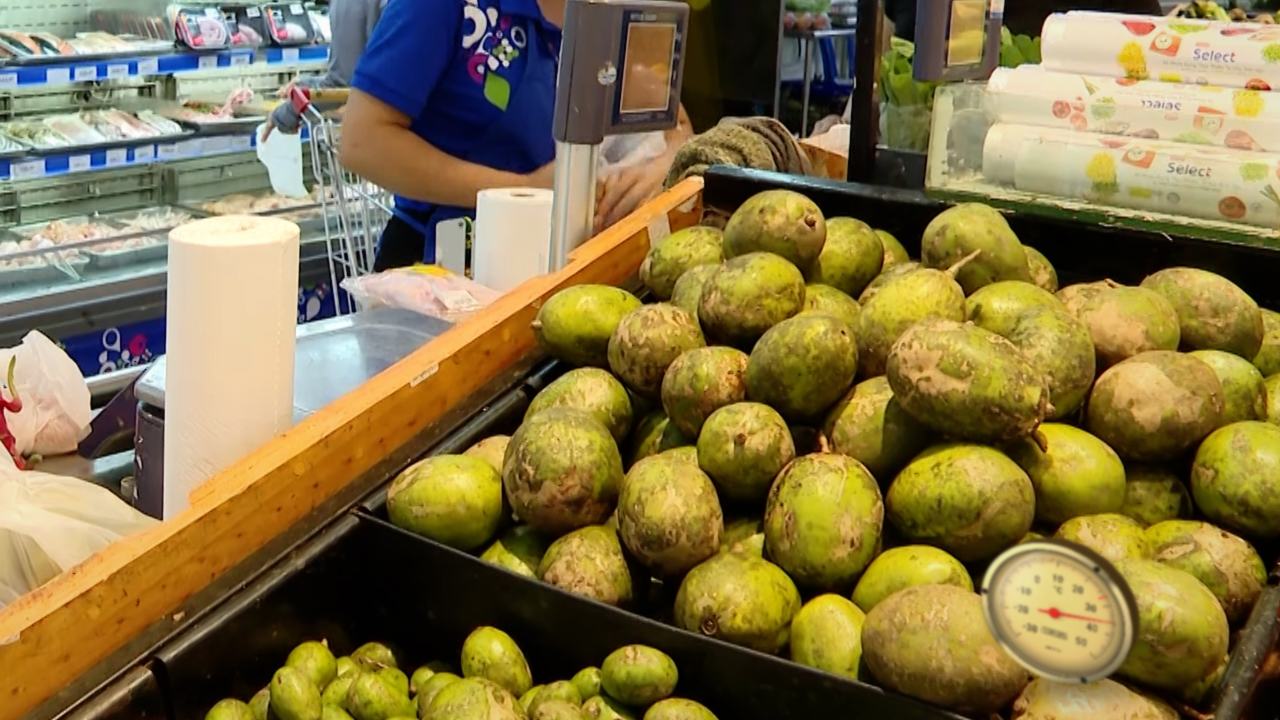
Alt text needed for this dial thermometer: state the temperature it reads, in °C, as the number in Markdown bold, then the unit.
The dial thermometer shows **35** °C
